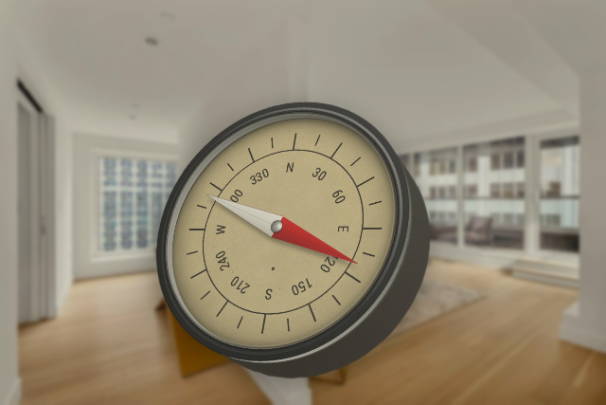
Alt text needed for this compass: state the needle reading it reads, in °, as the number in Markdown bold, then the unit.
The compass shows **112.5** °
